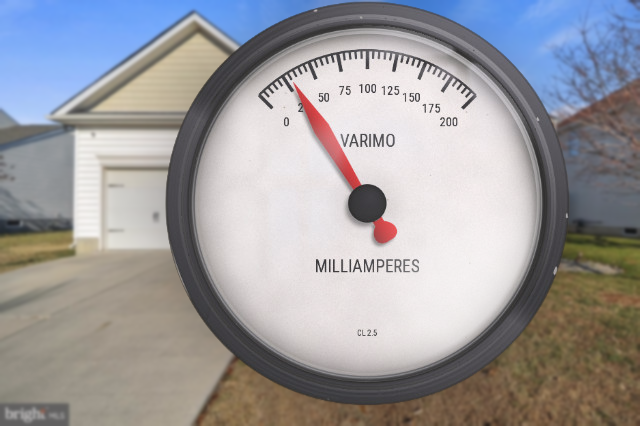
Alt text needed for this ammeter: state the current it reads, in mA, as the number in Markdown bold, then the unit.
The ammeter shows **30** mA
